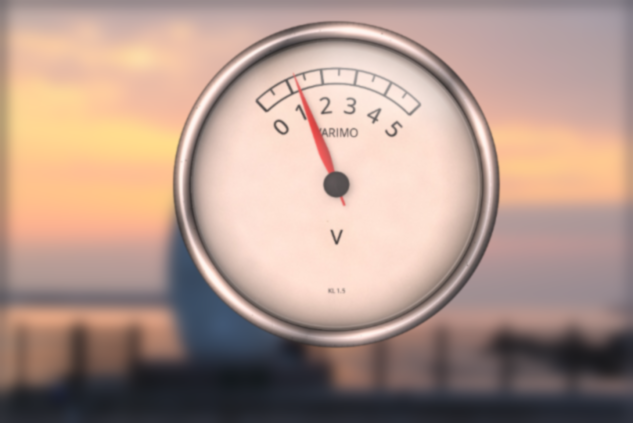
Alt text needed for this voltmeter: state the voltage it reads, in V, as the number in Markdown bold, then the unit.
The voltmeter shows **1.25** V
